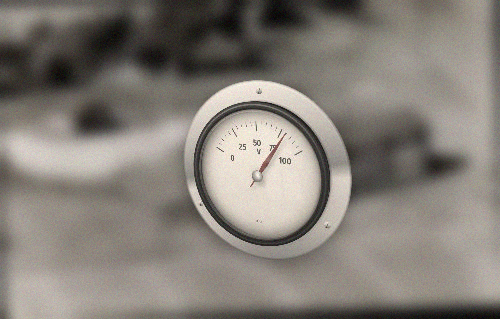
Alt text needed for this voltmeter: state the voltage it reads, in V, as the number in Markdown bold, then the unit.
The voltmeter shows **80** V
